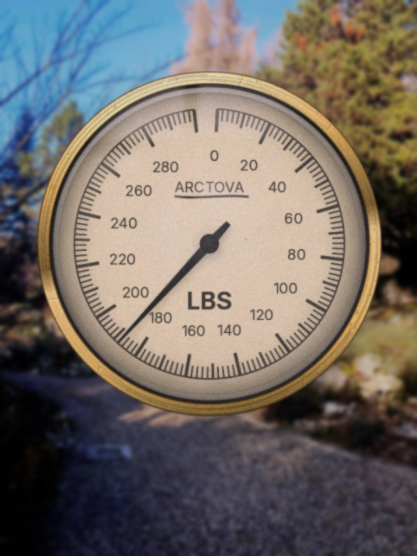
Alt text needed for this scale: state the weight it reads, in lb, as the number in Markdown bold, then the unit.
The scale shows **188** lb
